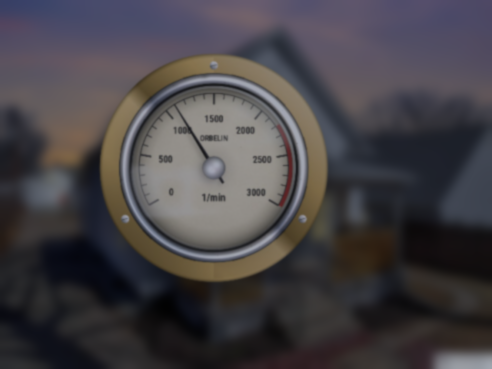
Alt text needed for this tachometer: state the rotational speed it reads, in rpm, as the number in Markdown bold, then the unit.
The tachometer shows **1100** rpm
